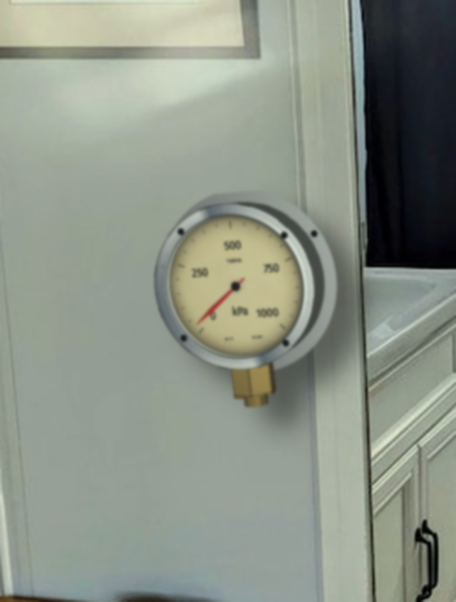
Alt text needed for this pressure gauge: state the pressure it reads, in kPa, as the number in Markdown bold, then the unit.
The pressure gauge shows **25** kPa
